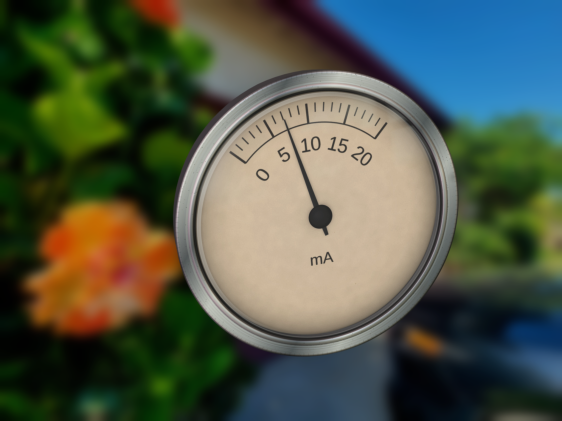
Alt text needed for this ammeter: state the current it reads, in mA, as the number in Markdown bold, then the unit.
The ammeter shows **7** mA
